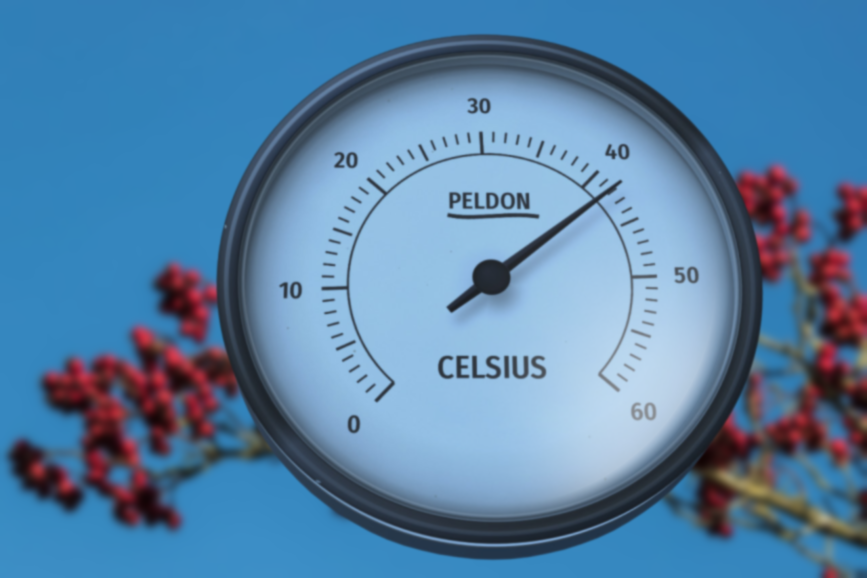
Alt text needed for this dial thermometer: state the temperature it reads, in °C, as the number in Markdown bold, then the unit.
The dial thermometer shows **42** °C
